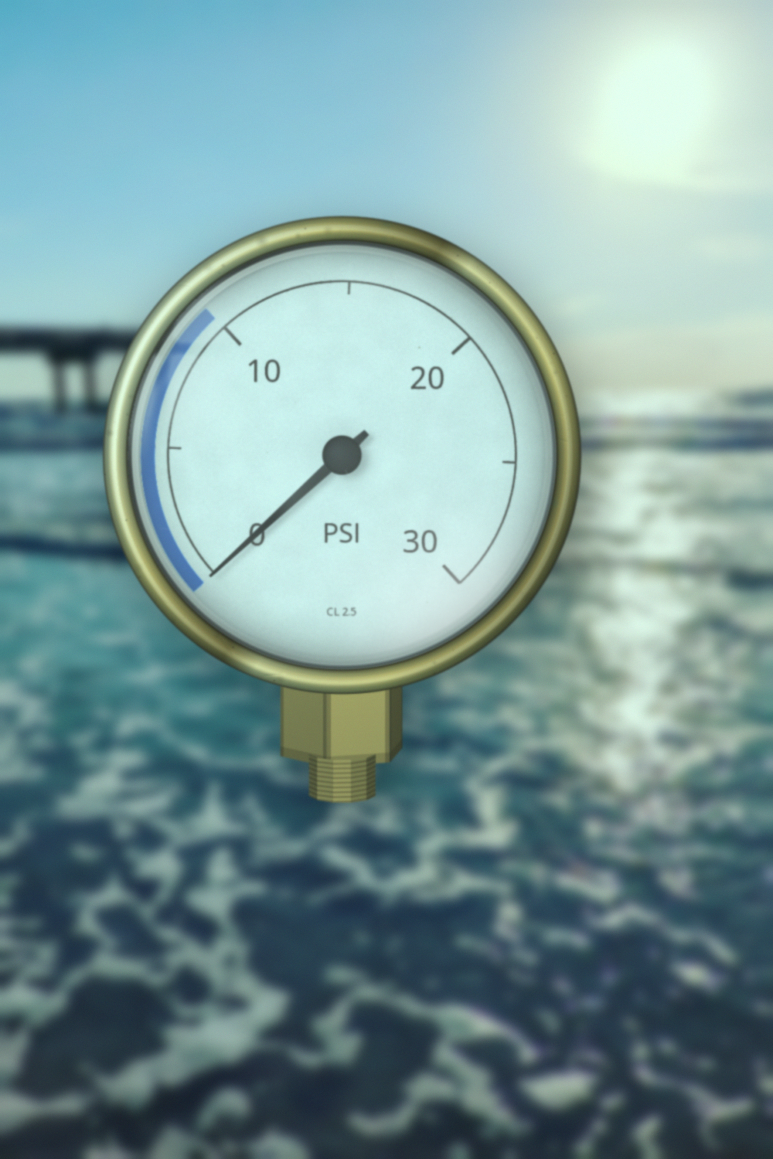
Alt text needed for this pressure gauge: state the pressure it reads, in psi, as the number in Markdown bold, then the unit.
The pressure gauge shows **0** psi
